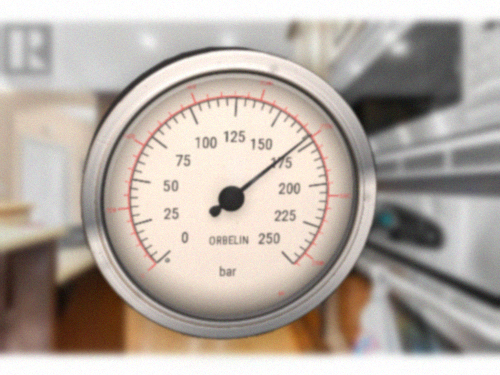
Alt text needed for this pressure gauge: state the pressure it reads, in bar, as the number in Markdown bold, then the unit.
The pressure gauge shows **170** bar
